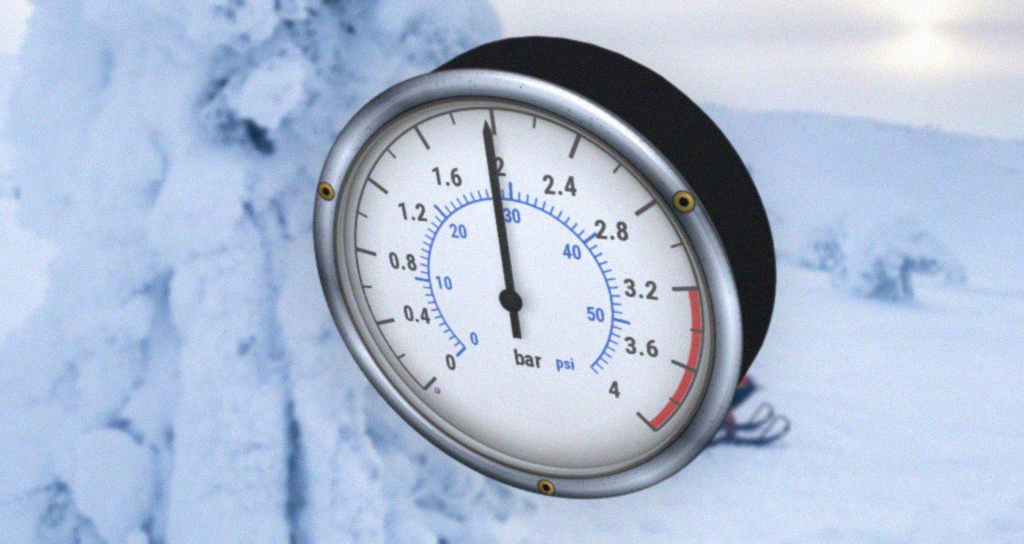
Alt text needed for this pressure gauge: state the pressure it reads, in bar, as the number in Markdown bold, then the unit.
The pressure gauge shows **2** bar
